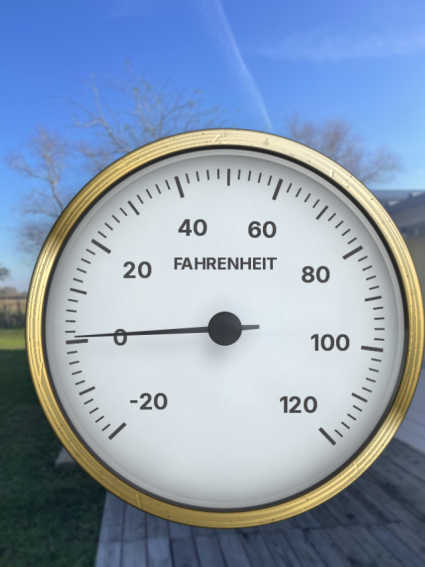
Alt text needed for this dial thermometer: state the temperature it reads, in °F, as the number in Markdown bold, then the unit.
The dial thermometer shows **1** °F
